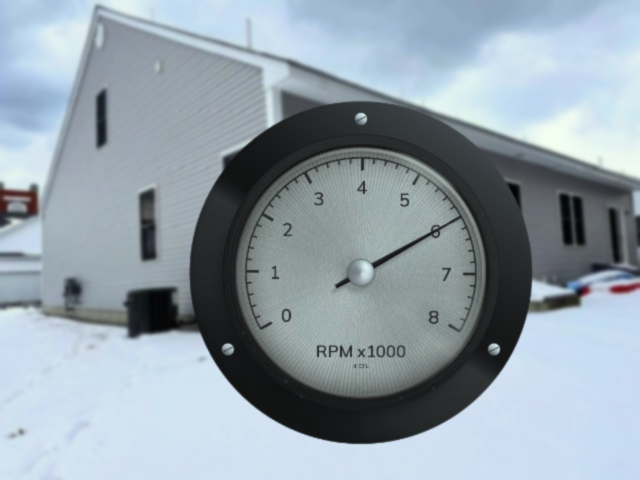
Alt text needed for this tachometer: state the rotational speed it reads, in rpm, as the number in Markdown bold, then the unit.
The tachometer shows **6000** rpm
